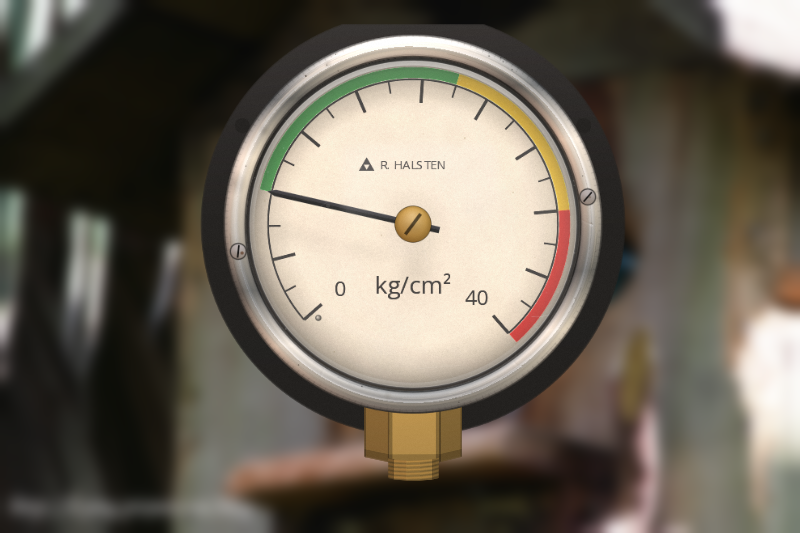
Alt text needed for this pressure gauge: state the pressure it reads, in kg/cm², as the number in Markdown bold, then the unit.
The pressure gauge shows **8** kg/cm²
